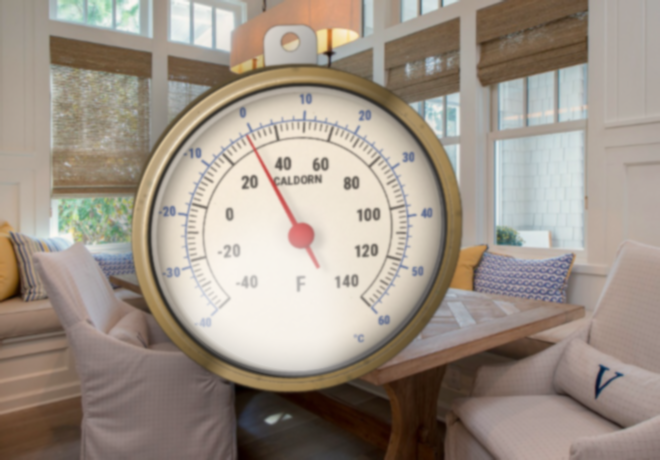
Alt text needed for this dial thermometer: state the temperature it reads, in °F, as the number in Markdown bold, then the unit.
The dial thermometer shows **30** °F
